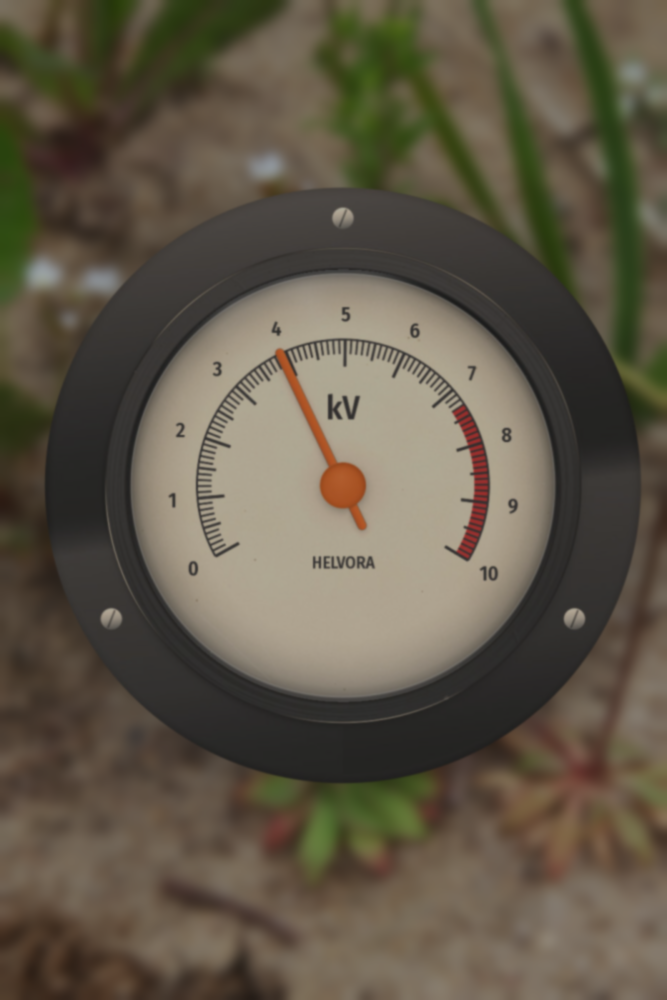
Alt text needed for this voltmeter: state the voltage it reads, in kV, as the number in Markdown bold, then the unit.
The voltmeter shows **3.9** kV
